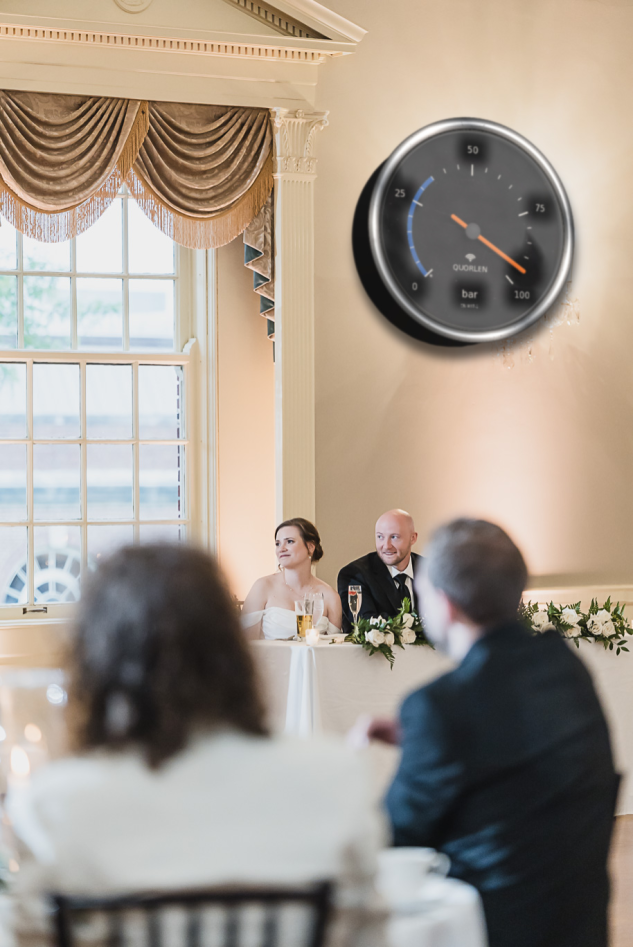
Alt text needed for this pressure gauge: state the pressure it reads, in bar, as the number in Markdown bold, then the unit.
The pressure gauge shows **95** bar
